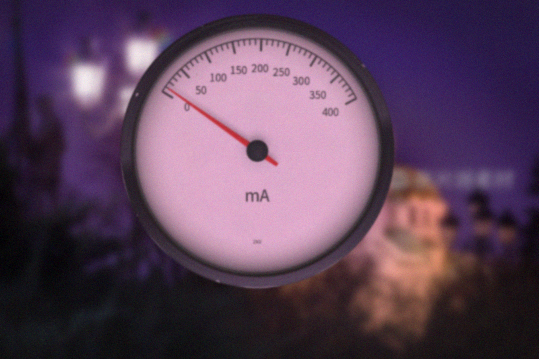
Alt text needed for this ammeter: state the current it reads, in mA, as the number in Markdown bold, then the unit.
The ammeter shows **10** mA
